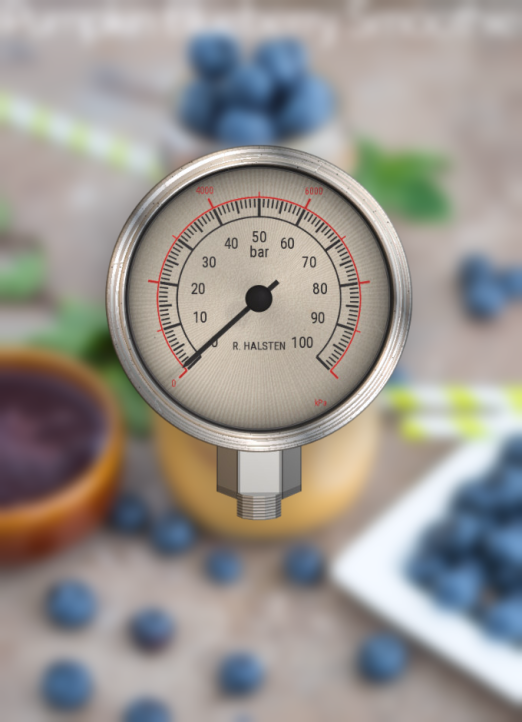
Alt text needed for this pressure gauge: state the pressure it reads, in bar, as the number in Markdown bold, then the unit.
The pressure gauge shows **1** bar
